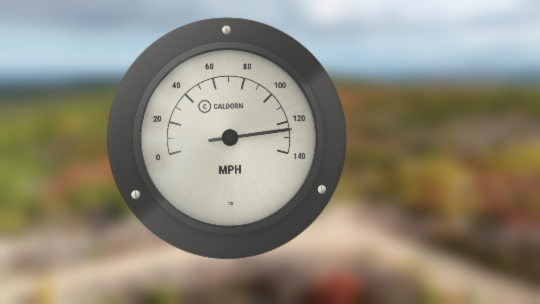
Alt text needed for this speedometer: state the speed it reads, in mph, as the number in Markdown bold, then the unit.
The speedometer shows **125** mph
